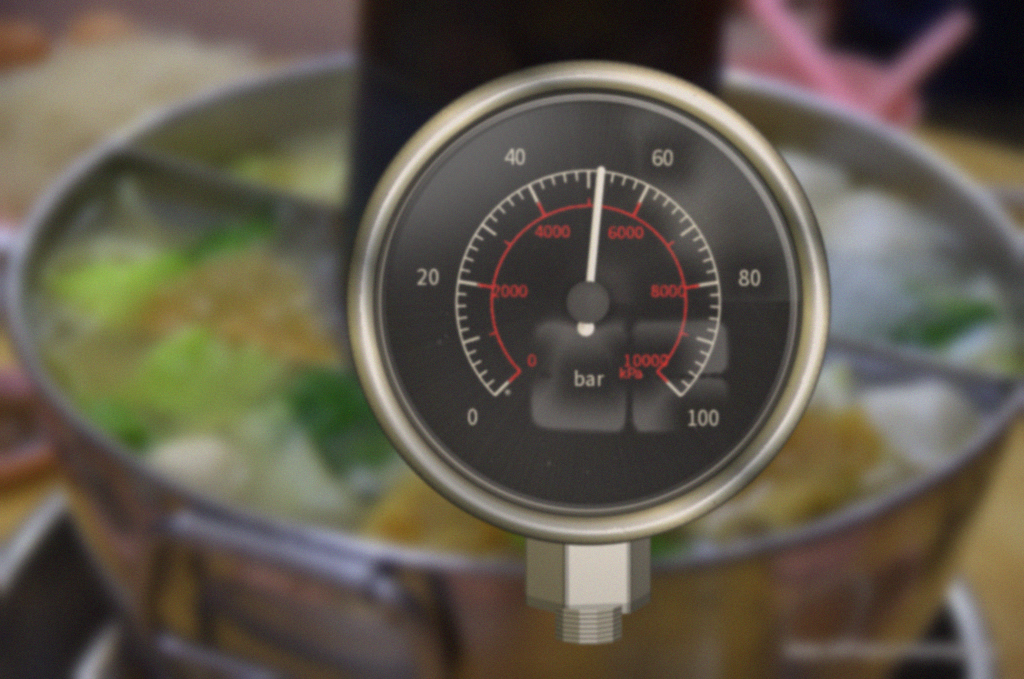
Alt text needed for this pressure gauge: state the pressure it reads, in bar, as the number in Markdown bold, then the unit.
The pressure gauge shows **52** bar
